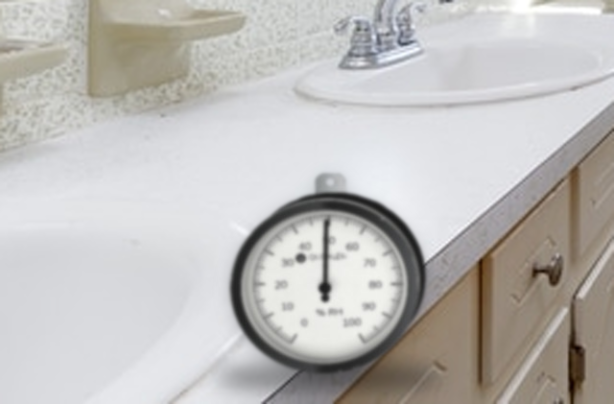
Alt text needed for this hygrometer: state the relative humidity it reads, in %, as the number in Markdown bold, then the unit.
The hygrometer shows **50** %
